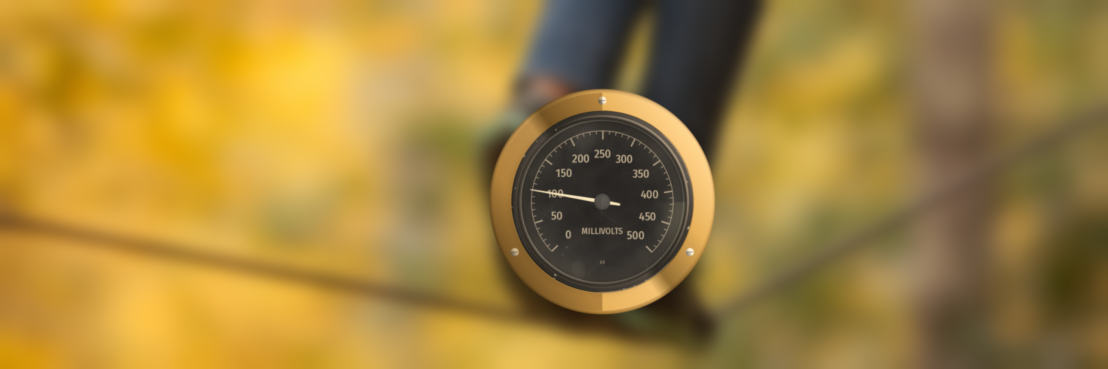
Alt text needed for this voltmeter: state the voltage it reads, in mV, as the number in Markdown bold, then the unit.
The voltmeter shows **100** mV
